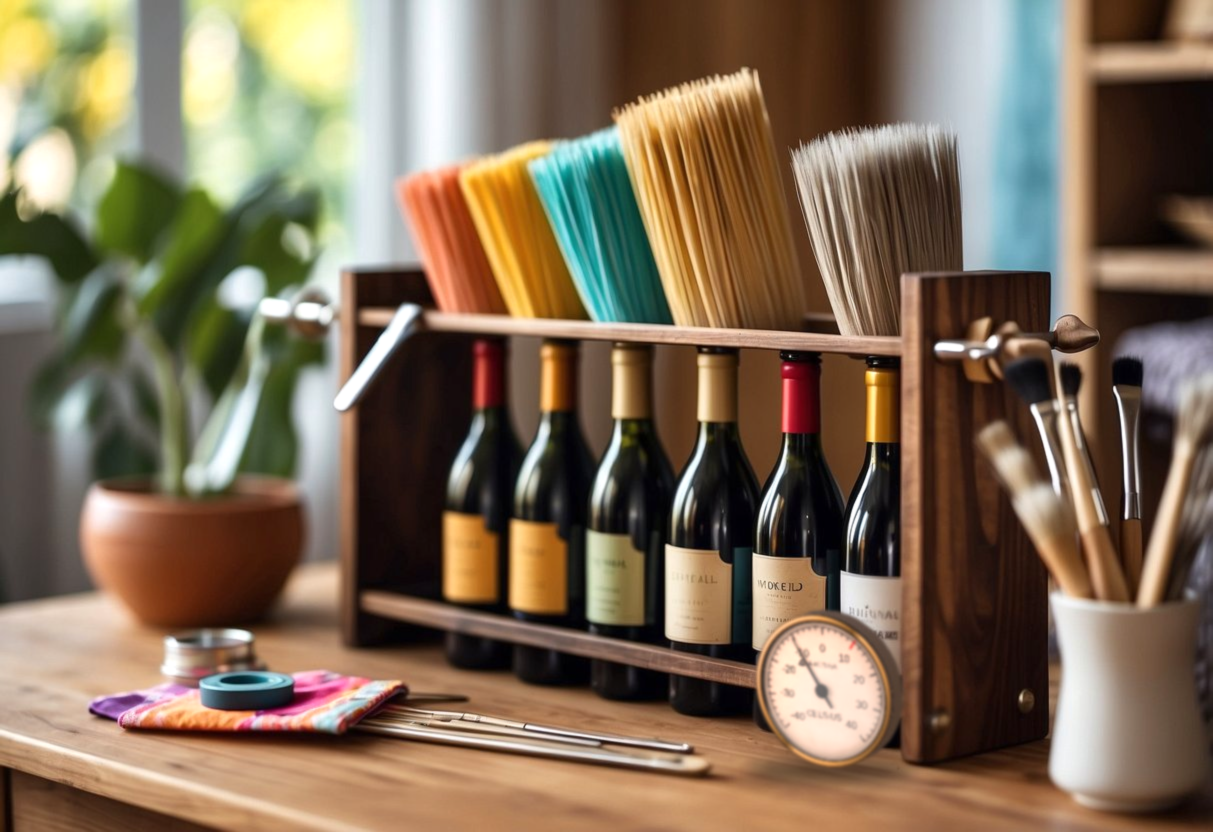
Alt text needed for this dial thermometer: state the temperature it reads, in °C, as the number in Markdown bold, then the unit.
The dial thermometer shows **-10** °C
